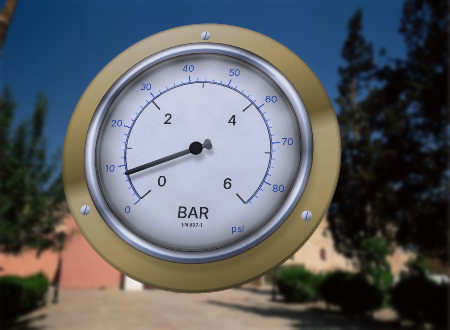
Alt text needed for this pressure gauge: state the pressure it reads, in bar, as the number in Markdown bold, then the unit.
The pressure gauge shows **0.5** bar
